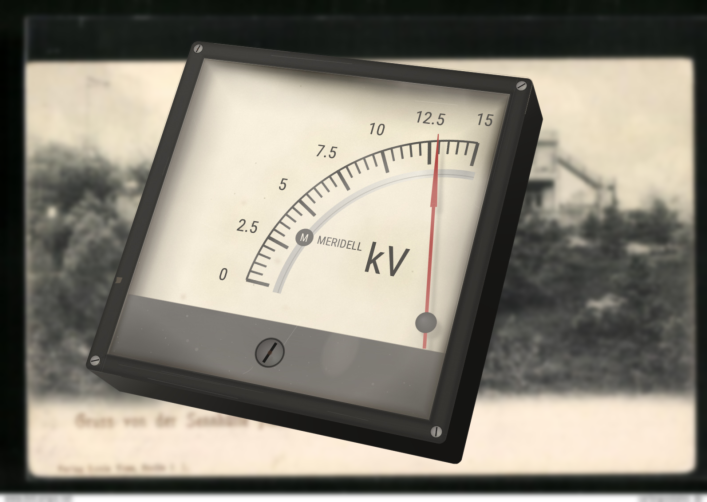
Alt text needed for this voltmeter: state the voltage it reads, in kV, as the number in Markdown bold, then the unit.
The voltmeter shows **13** kV
